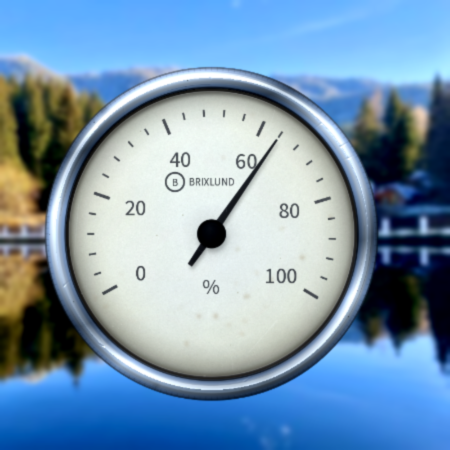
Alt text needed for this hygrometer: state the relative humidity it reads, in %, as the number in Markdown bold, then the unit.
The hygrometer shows **64** %
